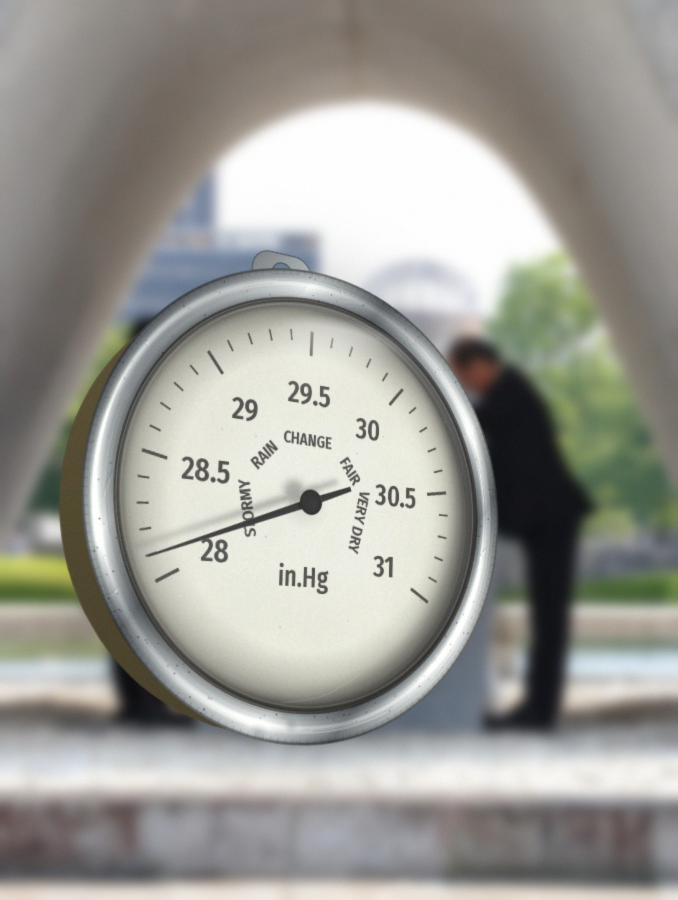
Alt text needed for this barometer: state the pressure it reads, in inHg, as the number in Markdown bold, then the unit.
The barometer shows **28.1** inHg
